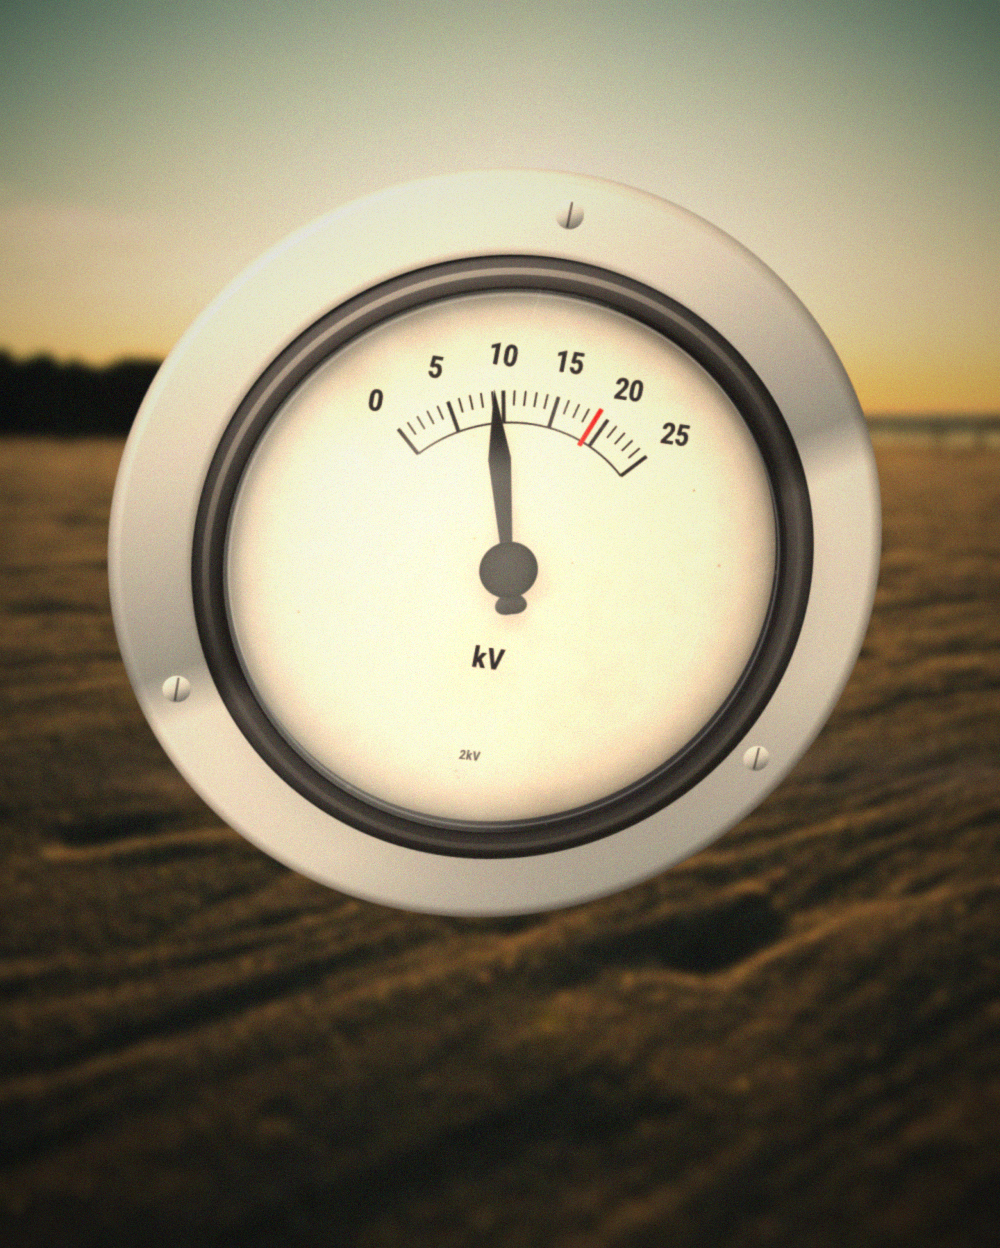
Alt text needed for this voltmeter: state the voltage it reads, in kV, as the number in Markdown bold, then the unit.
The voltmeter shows **9** kV
